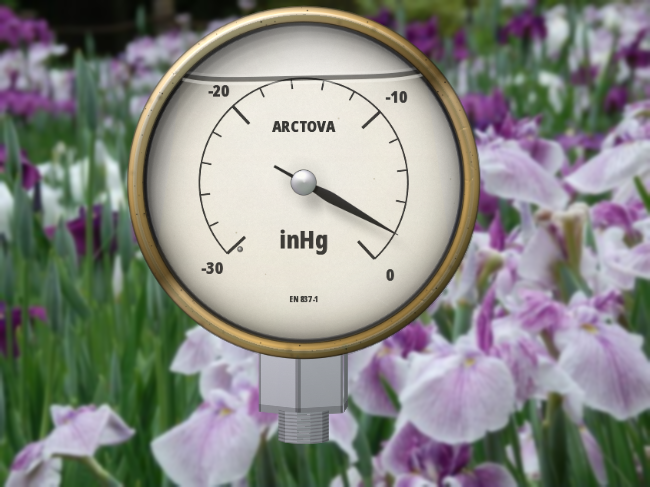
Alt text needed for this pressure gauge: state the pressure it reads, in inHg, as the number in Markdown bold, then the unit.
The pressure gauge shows **-2** inHg
